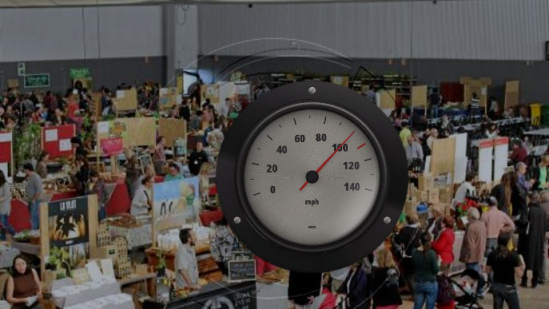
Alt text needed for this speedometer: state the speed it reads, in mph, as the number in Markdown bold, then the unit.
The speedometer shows **100** mph
